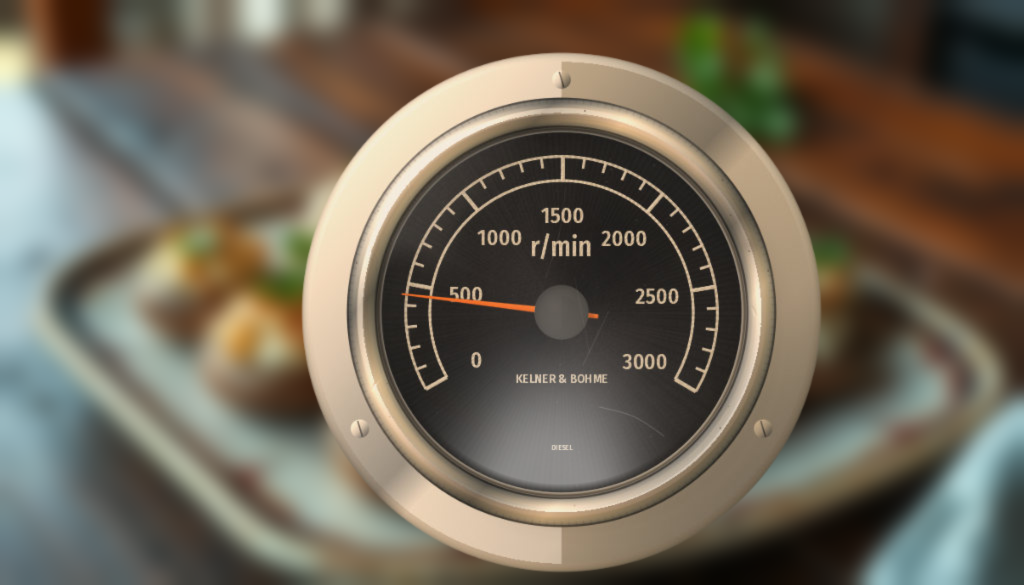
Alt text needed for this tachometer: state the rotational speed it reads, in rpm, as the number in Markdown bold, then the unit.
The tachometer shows **450** rpm
